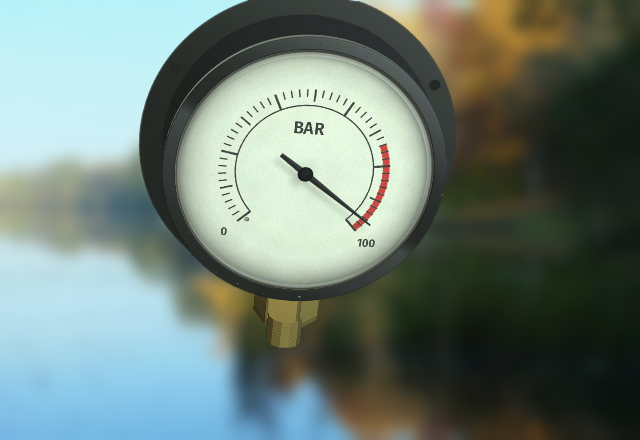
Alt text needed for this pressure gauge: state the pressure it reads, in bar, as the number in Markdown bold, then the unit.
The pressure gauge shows **96** bar
